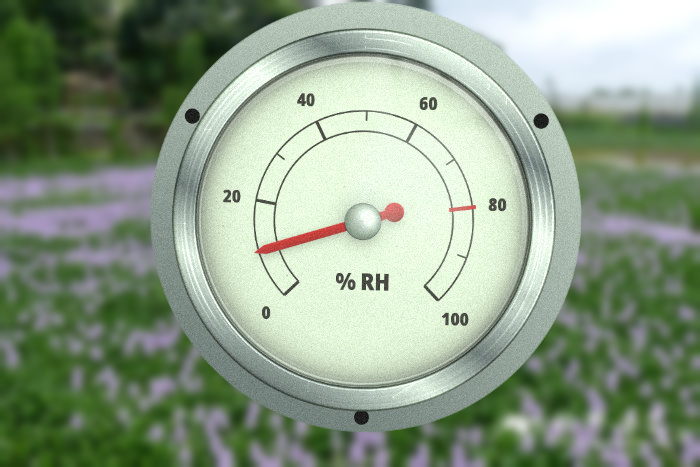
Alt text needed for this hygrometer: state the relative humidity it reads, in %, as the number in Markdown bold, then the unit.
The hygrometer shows **10** %
